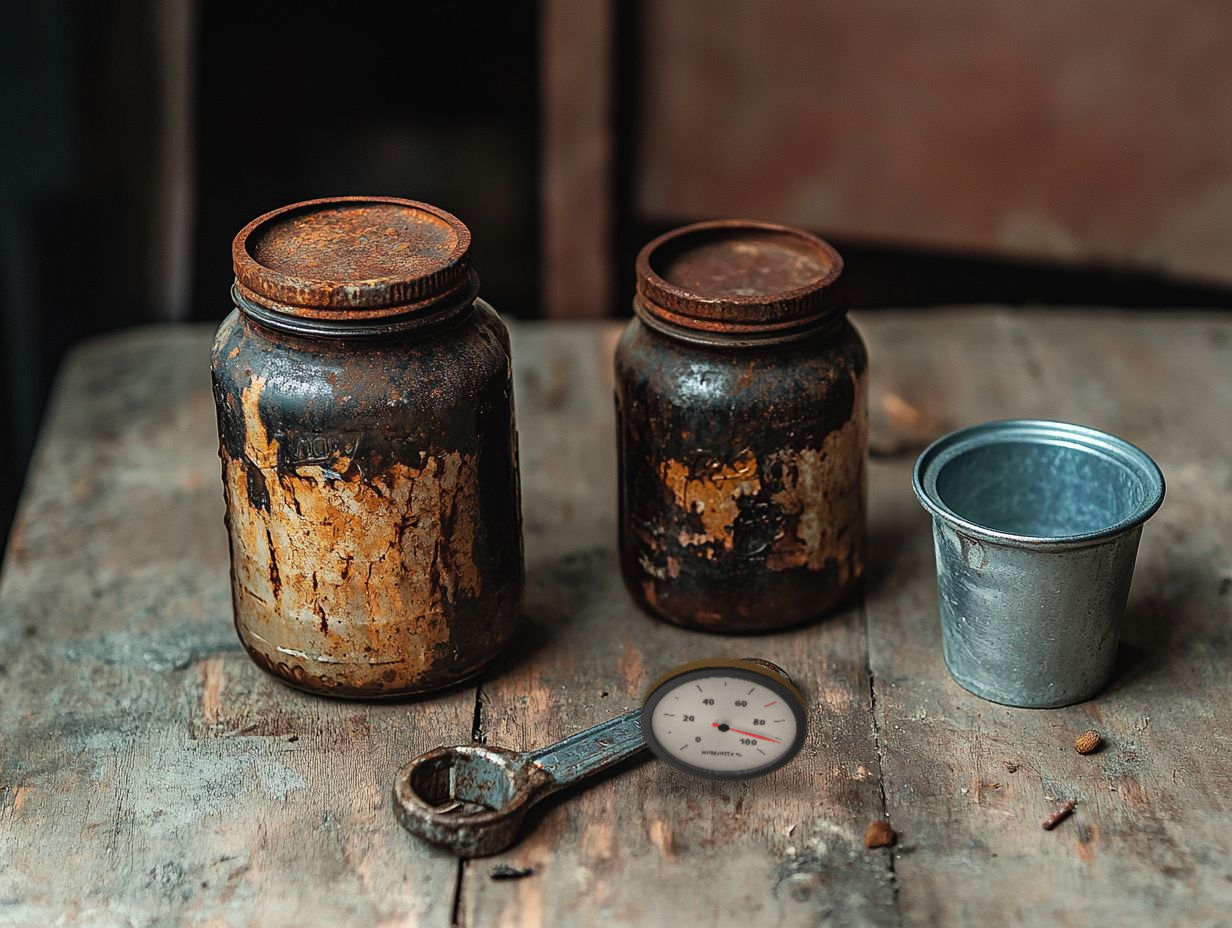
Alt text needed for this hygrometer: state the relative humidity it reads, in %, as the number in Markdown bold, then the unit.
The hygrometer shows **90** %
